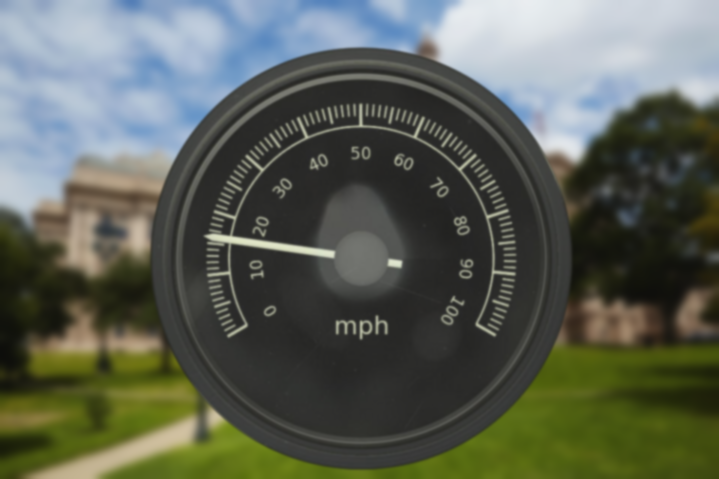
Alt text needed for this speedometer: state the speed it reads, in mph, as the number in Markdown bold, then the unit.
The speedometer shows **16** mph
